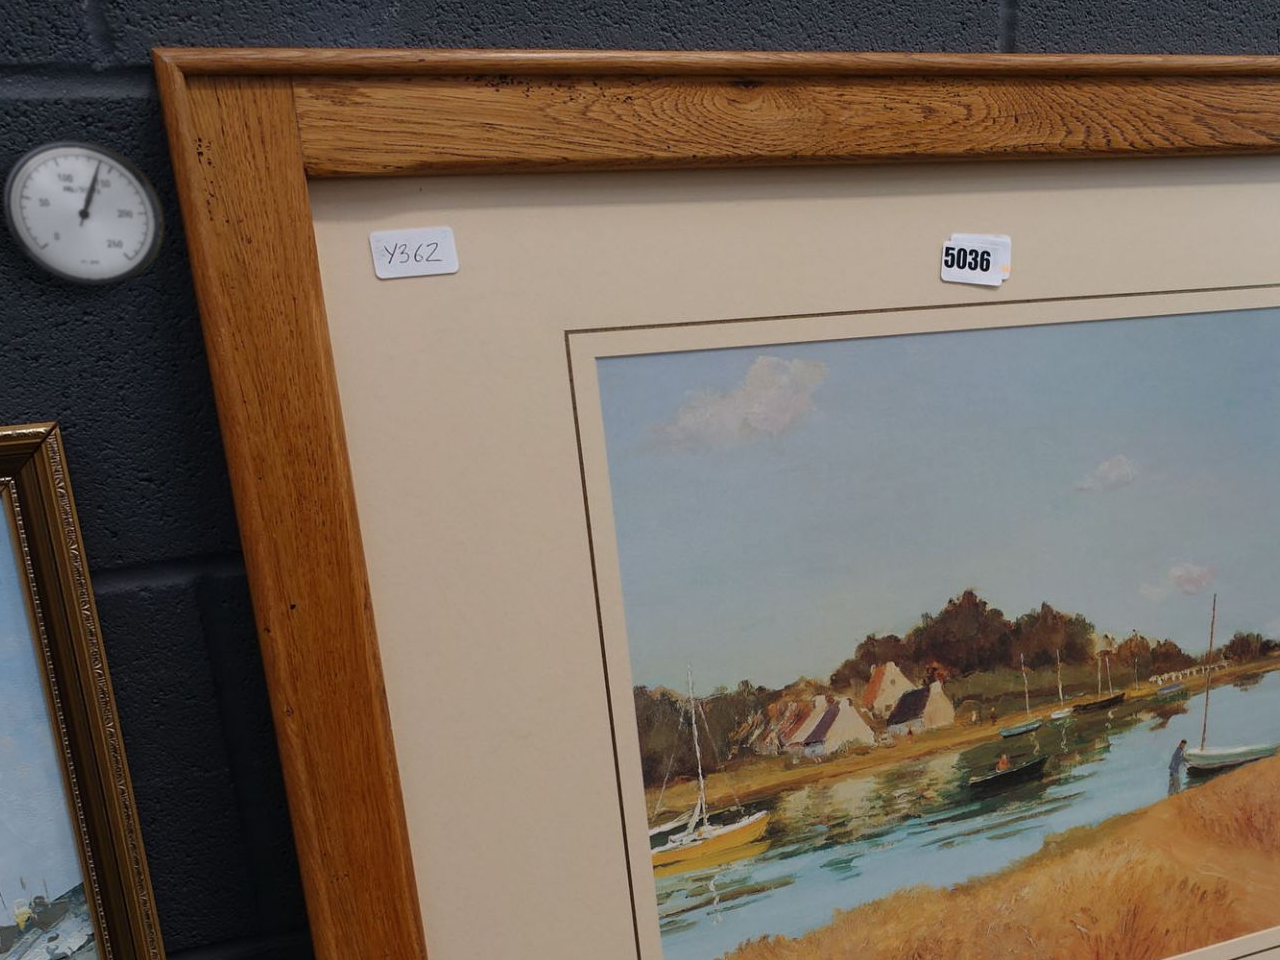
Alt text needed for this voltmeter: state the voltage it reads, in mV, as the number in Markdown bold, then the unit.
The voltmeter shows **140** mV
